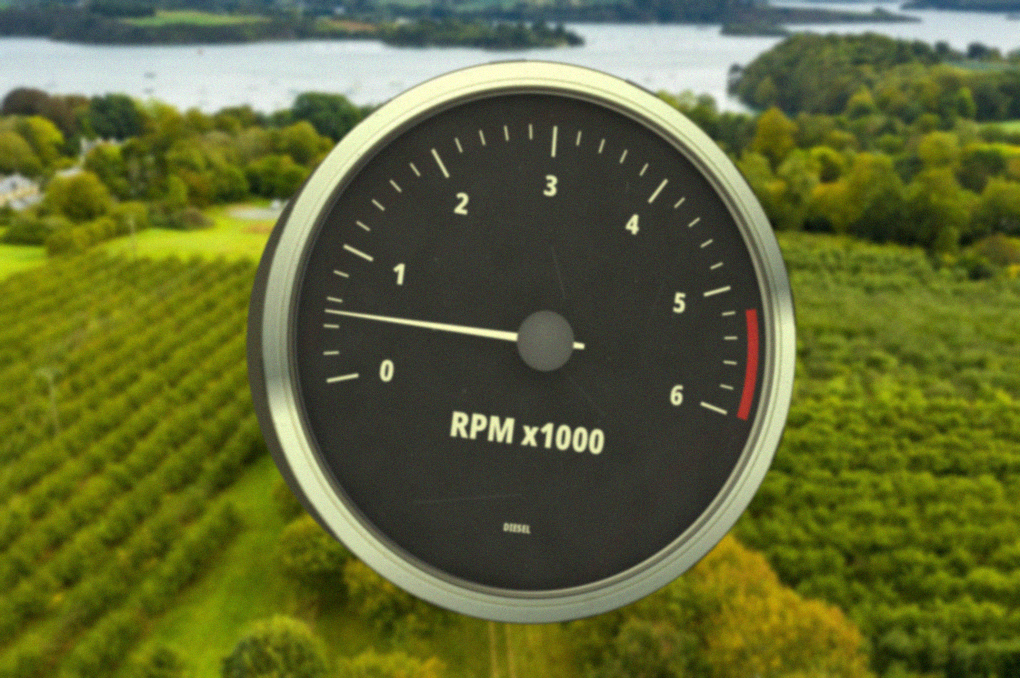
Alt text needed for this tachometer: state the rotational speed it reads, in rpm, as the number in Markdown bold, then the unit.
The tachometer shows **500** rpm
